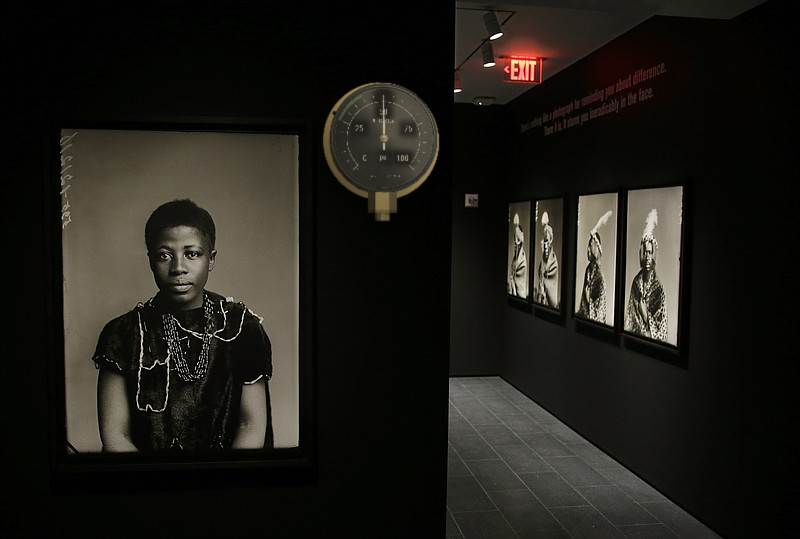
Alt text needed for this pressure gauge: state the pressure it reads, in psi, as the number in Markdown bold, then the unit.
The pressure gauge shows **50** psi
